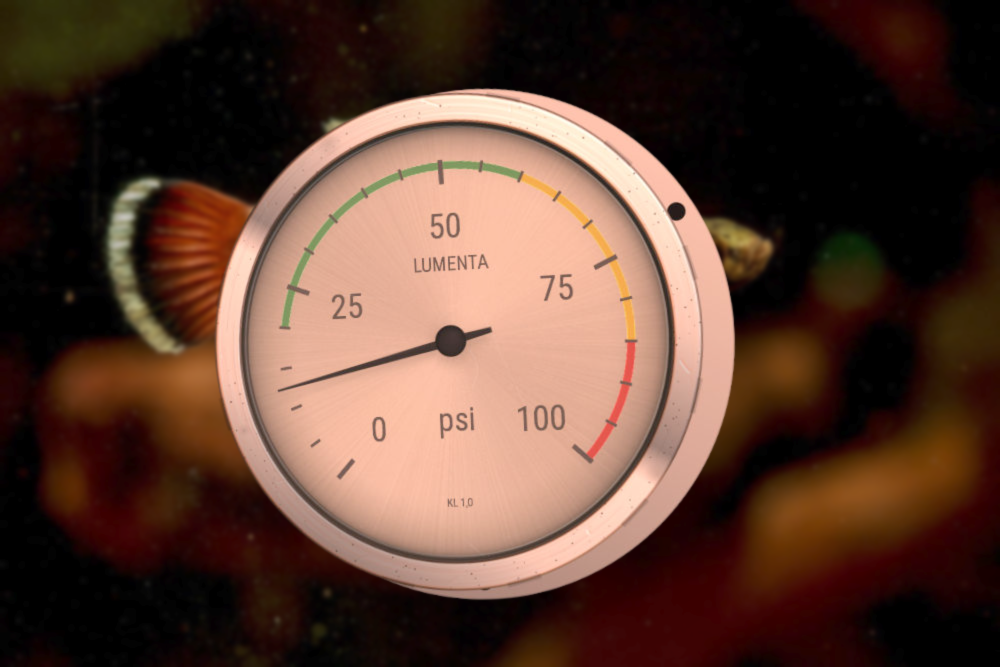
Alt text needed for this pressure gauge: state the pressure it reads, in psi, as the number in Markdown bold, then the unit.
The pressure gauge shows **12.5** psi
